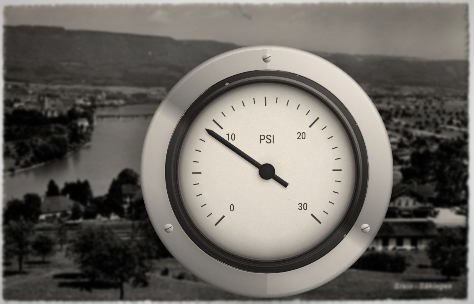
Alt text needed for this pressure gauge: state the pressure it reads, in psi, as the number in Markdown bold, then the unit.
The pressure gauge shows **9** psi
